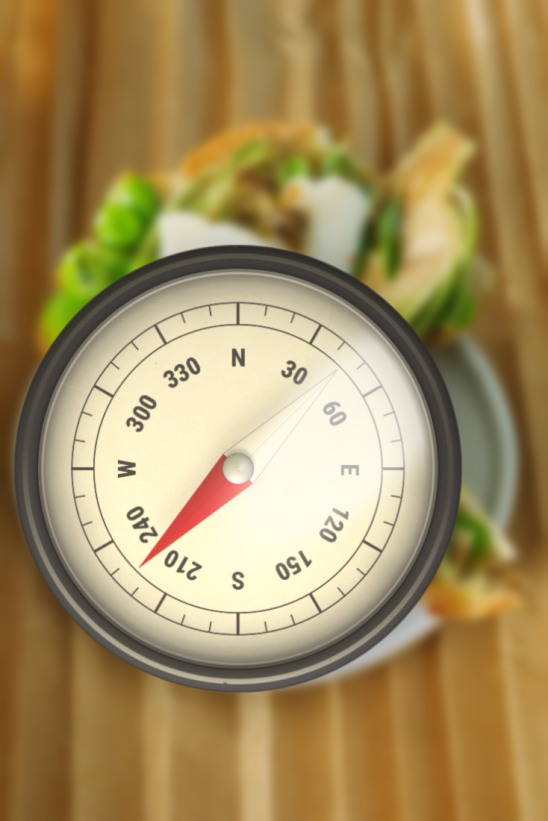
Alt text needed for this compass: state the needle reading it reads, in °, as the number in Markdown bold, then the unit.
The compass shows **225** °
